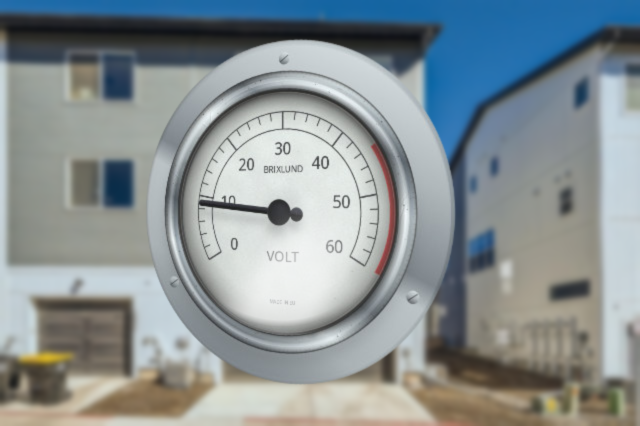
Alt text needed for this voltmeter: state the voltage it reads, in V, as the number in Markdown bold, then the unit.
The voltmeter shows **9** V
